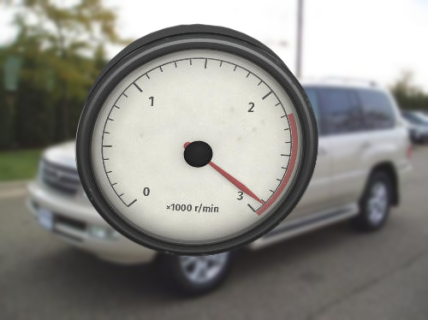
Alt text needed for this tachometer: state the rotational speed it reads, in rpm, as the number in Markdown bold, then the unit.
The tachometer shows **2900** rpm
